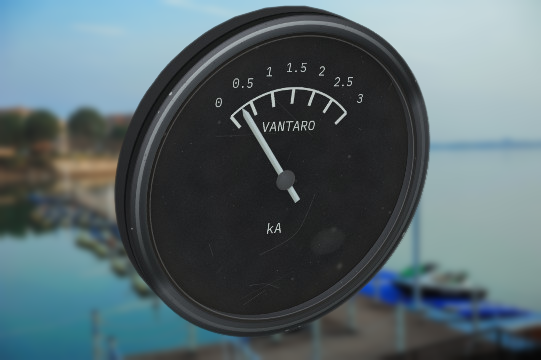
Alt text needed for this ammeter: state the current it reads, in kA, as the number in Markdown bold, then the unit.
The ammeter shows **0.25** kA
